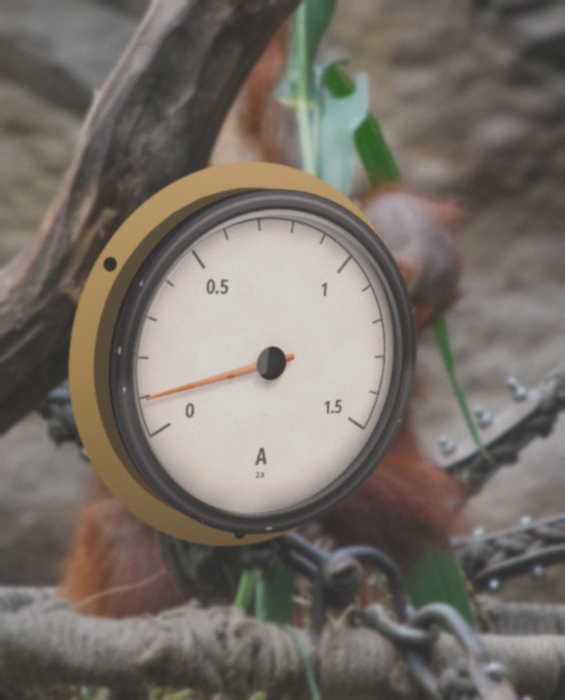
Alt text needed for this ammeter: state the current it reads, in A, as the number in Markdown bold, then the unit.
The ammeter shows **0.1** A
